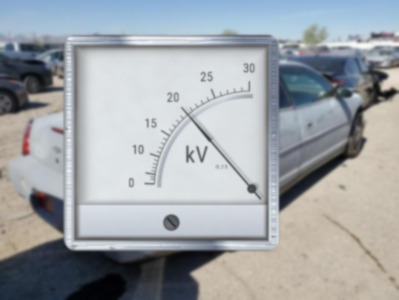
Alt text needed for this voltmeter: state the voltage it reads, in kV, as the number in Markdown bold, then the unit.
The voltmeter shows **20** kV
